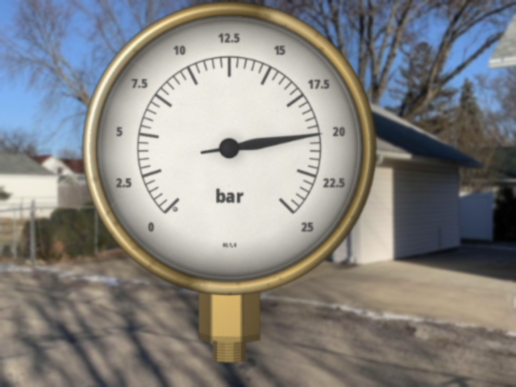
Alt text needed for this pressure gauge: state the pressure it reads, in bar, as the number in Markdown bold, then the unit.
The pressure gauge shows **20** bar
